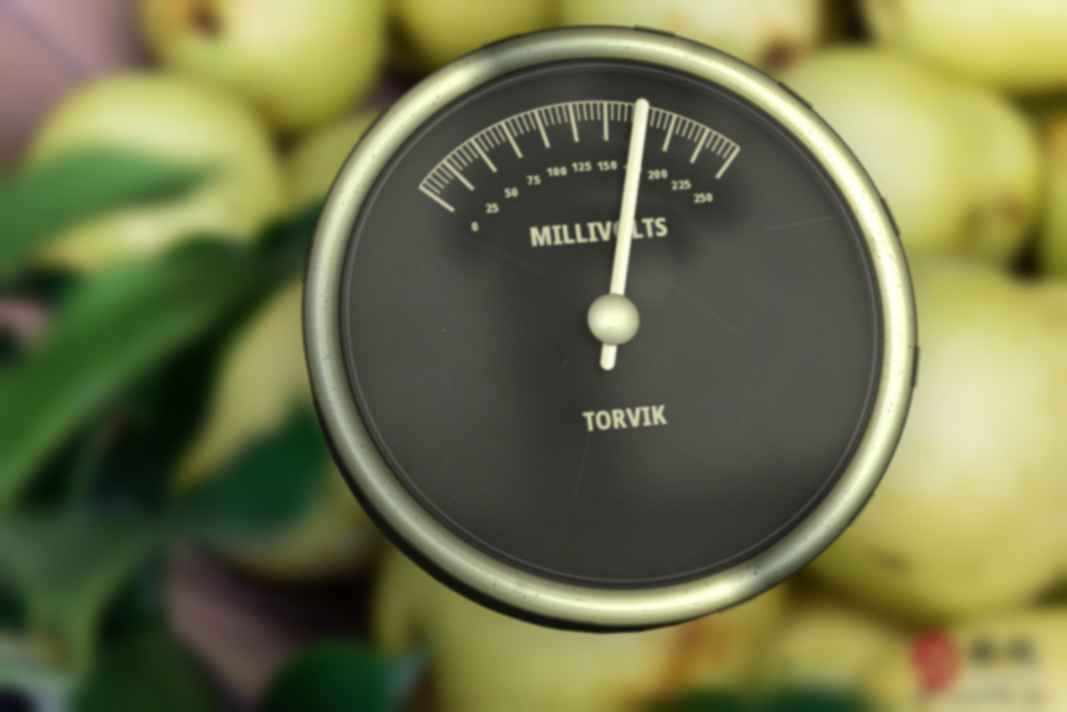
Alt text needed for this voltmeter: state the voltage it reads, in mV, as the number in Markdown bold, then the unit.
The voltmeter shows **175** mV
